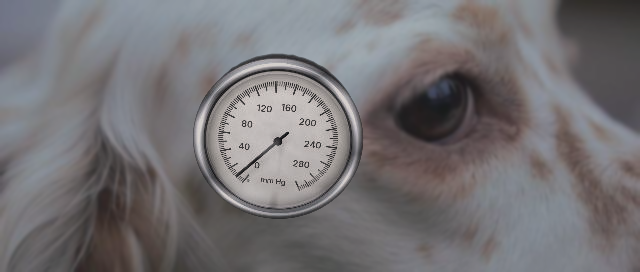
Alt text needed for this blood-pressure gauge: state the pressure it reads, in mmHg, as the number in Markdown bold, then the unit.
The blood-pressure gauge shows **10** mmHg
